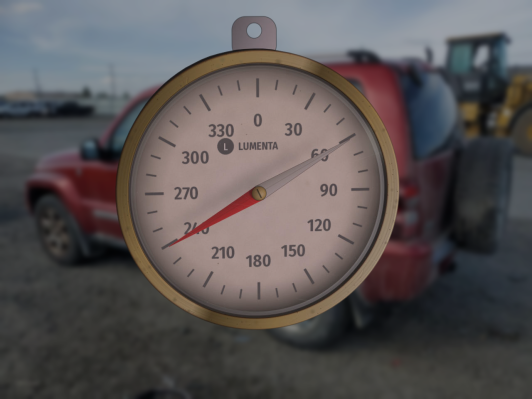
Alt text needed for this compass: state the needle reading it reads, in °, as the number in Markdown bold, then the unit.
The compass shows **240** °
